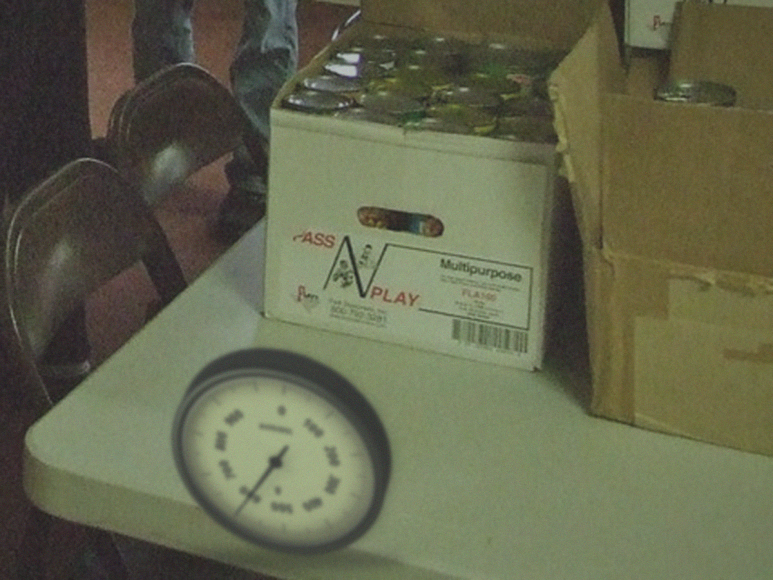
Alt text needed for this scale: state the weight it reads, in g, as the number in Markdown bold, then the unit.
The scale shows **600** g
